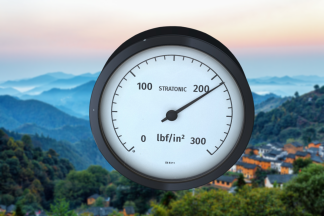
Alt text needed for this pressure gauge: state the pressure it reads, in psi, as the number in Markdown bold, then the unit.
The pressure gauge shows **210** psi
